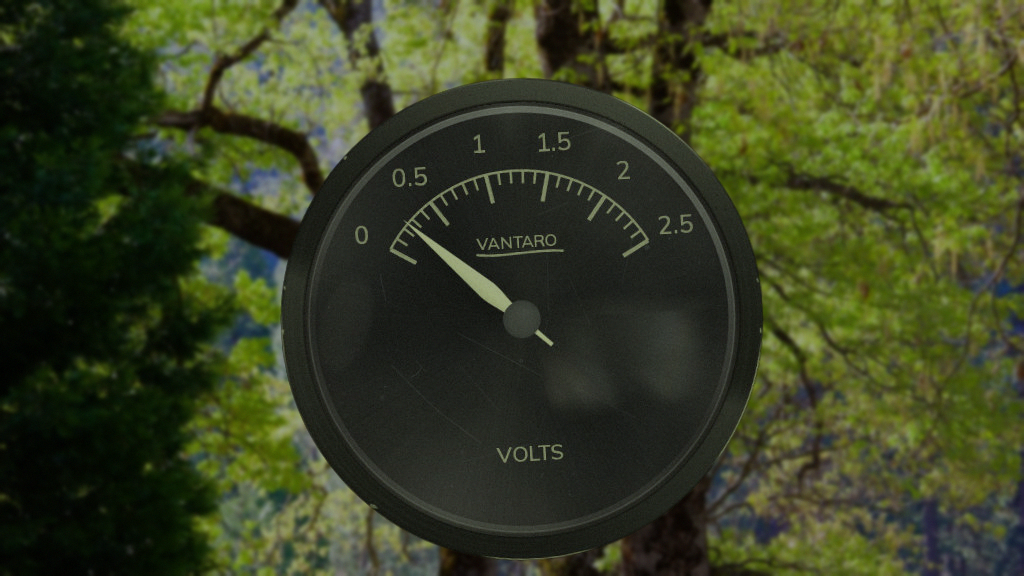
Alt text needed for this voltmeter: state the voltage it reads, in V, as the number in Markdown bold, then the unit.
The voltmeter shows **0.25** V
